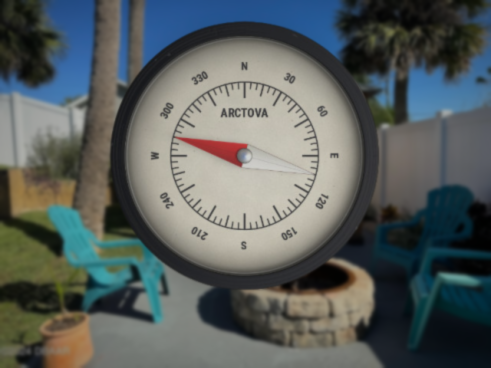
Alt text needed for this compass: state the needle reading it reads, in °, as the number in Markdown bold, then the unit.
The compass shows **285** °
